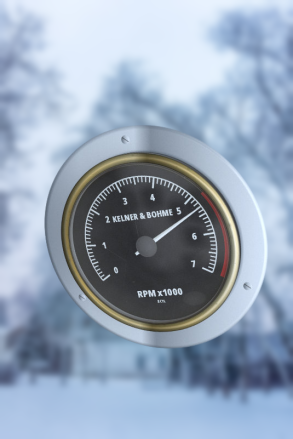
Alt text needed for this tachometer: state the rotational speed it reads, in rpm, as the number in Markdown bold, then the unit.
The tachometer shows **5300** rpm
